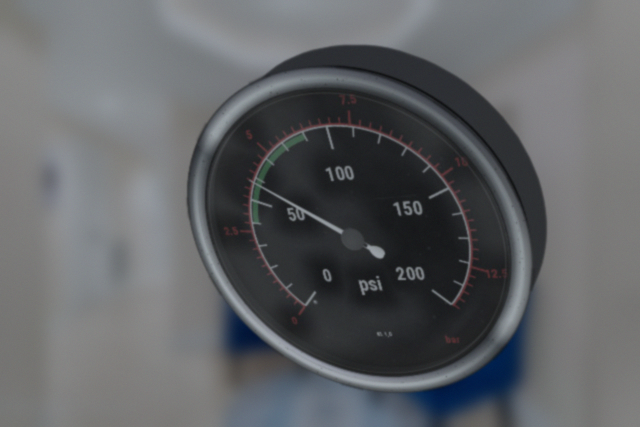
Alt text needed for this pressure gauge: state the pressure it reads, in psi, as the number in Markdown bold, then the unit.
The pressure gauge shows **60** psi
